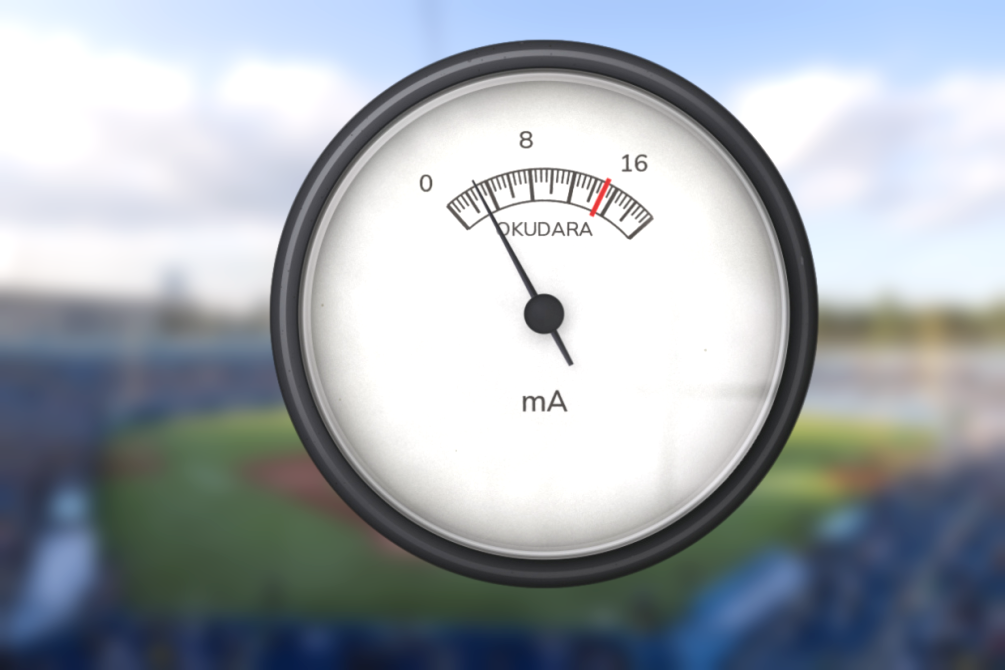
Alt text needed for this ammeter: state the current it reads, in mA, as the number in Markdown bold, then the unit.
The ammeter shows **3** mA
